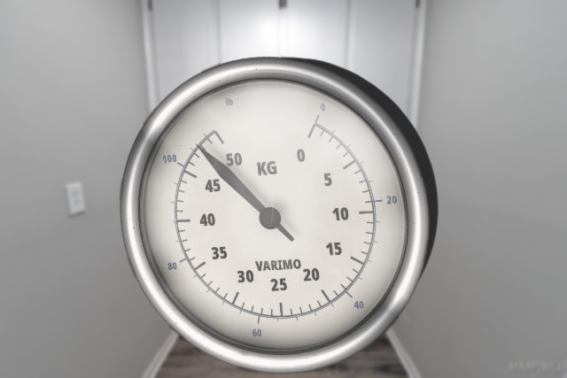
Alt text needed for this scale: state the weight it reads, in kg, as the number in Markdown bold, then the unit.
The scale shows **48** kg
